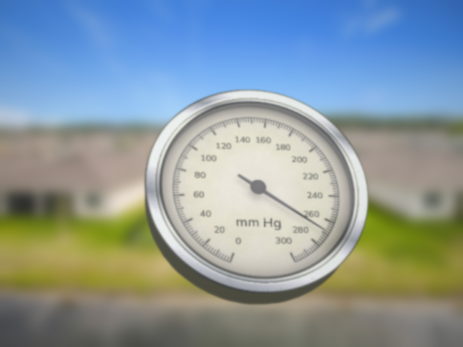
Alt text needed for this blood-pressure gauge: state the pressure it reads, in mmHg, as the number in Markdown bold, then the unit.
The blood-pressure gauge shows **270** mmHg
